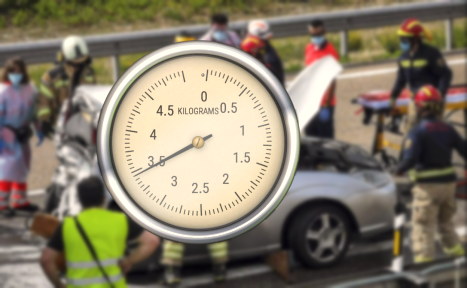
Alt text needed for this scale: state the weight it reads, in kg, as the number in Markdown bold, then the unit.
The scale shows **3.45** kg
